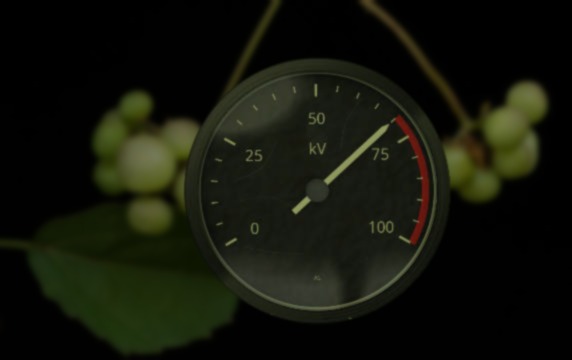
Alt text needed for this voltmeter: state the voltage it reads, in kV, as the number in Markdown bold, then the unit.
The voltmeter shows **70** kV
